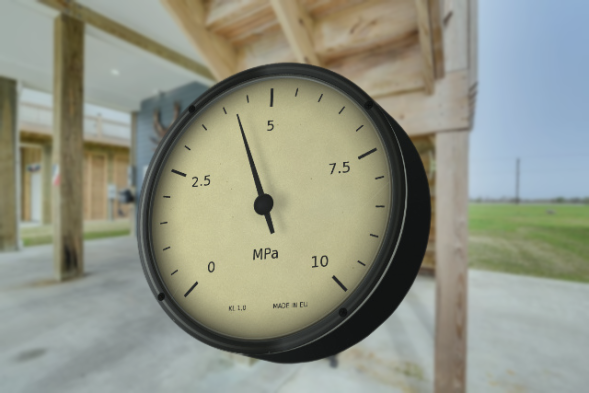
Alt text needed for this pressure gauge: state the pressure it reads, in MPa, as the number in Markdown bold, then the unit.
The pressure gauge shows **4.25** MPa
